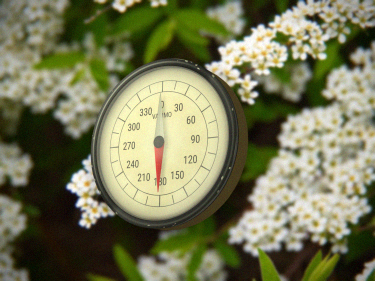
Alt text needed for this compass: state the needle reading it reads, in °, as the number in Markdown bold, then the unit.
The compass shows **180** °
